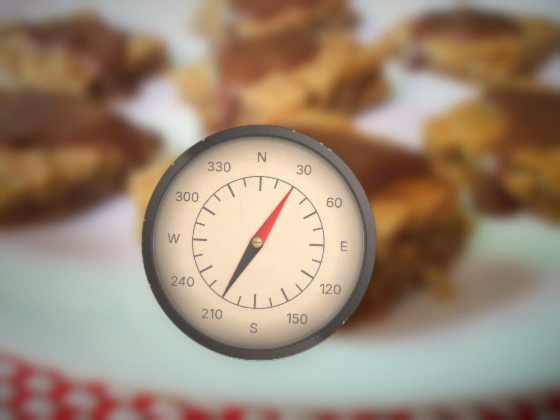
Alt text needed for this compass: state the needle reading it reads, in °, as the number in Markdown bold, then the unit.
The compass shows **30** °
